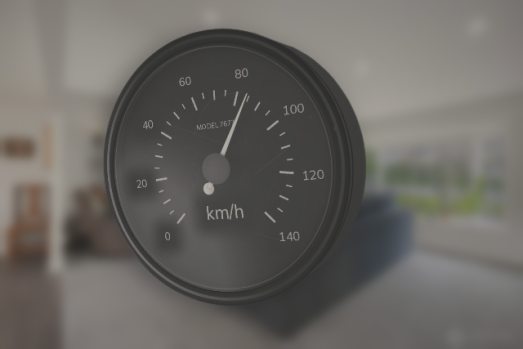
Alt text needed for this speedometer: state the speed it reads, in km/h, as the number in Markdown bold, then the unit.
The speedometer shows **85** km/h
